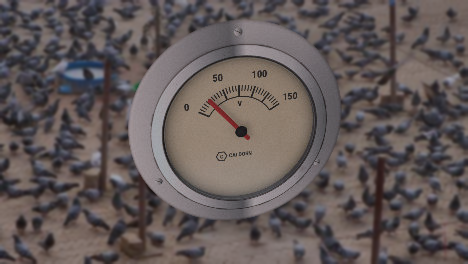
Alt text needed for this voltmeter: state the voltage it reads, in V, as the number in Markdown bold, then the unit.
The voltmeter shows **25** V
